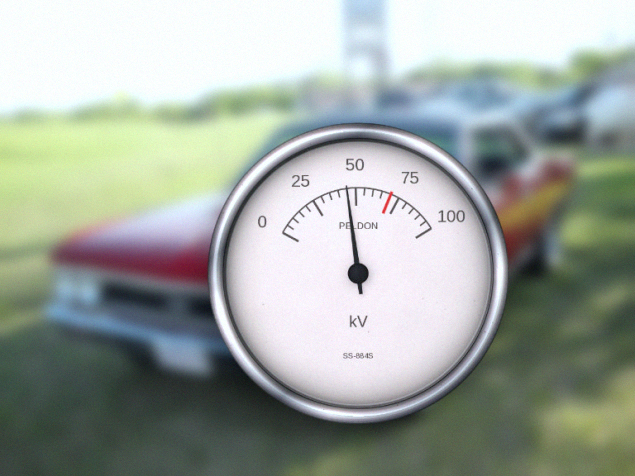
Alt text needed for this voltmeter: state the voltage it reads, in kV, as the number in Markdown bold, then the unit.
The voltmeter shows **45** kV
